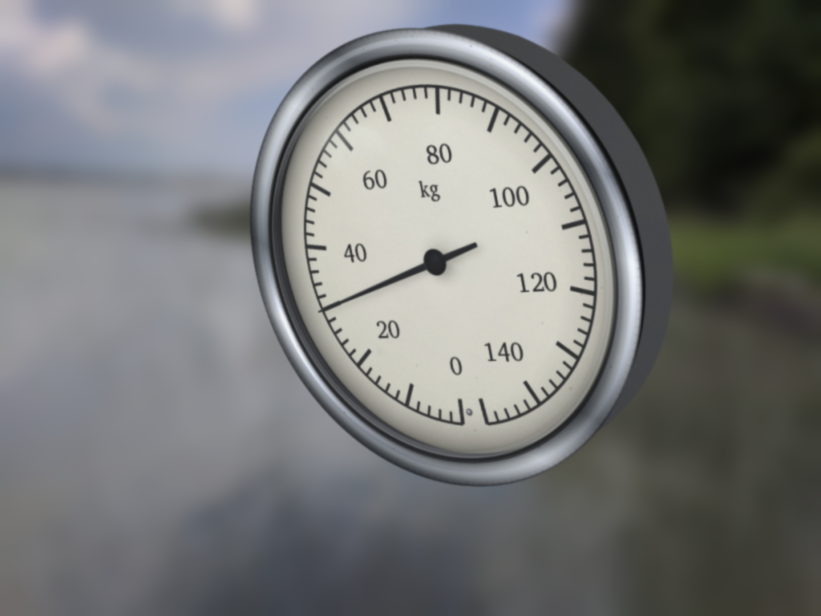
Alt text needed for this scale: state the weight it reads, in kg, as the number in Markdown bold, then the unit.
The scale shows **30** kg
